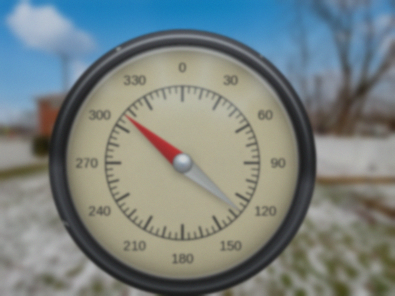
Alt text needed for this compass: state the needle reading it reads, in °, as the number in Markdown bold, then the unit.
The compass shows **310** °
